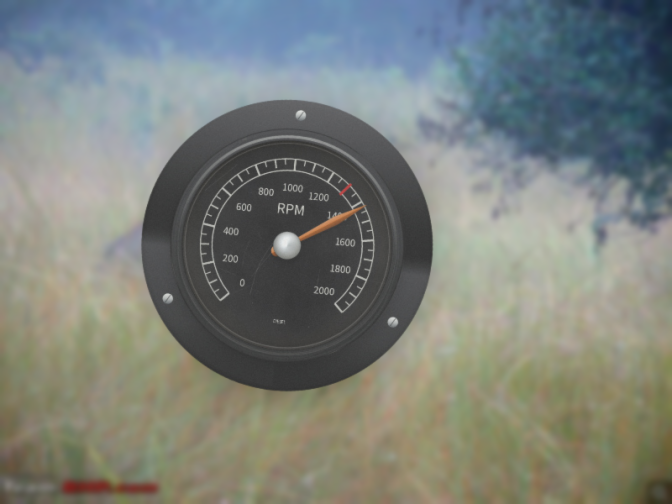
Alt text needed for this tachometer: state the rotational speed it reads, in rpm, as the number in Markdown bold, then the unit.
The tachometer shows **1425** rpm
